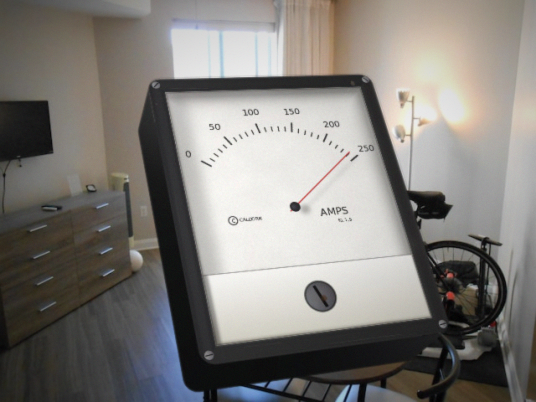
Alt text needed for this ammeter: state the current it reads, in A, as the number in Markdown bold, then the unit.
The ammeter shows **240** A
